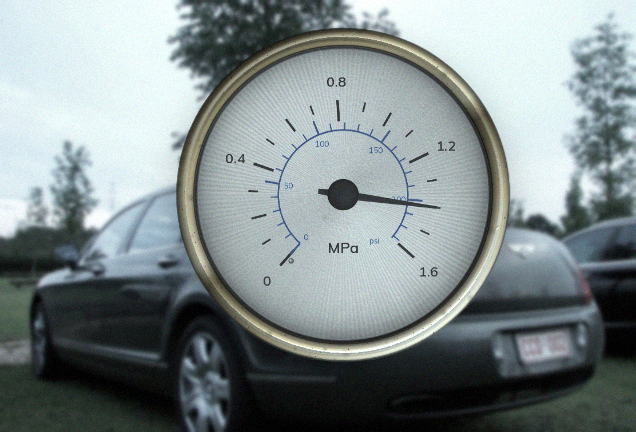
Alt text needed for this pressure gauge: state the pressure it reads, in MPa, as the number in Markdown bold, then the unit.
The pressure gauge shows **1.4** MPa
